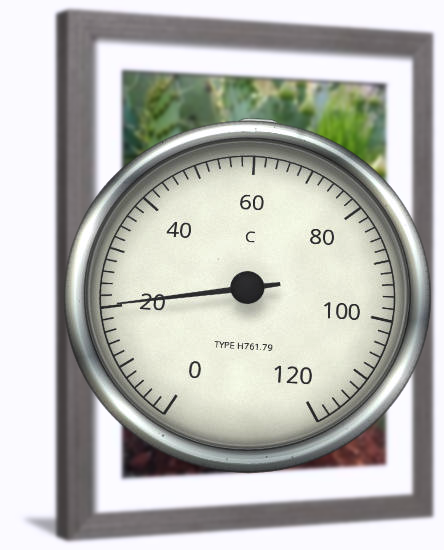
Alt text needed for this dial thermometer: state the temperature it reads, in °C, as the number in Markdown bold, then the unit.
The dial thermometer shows **20** °C
